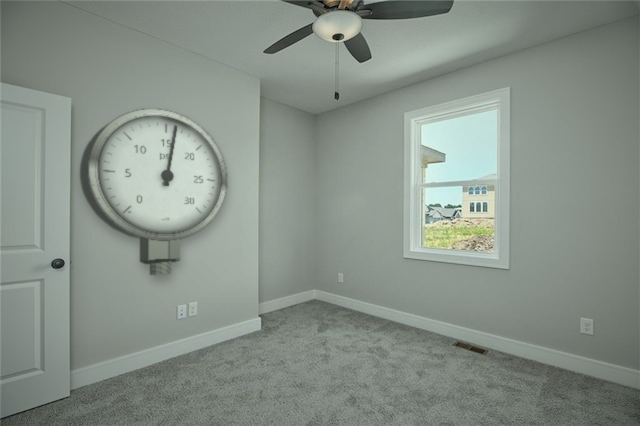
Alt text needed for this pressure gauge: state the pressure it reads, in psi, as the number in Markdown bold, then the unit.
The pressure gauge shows **16** psi
